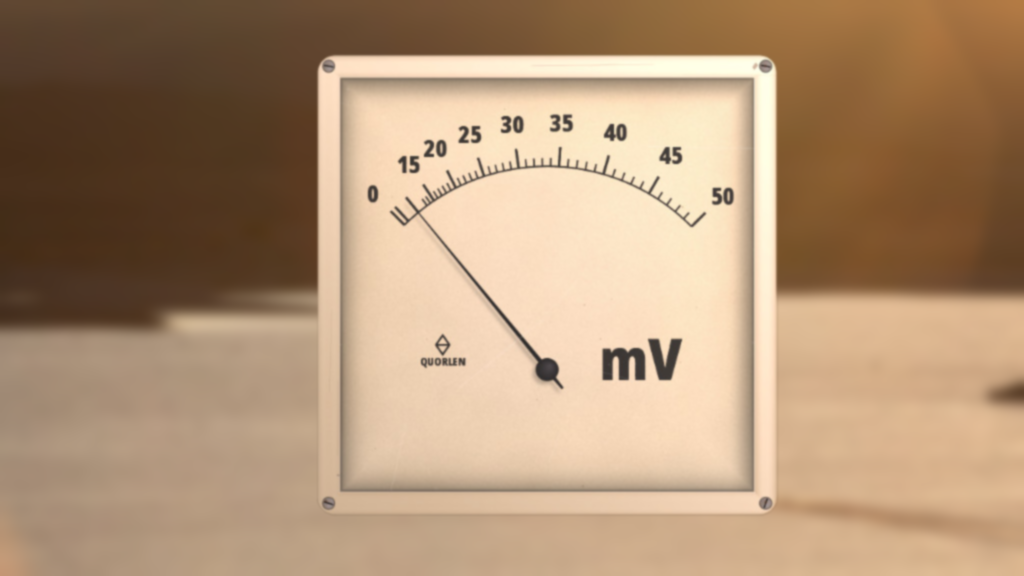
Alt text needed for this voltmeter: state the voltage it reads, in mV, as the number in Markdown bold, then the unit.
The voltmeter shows **10** mV
